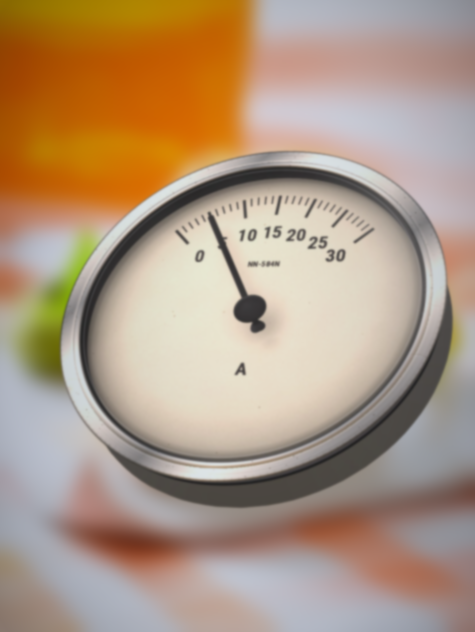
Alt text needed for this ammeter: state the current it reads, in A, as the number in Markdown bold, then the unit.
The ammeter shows **5** A
